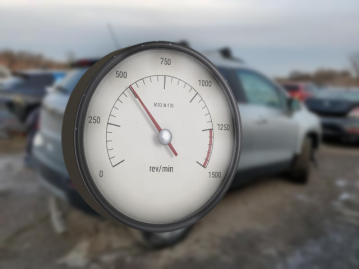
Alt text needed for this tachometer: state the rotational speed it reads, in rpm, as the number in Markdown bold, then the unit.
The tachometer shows **500** rpm
